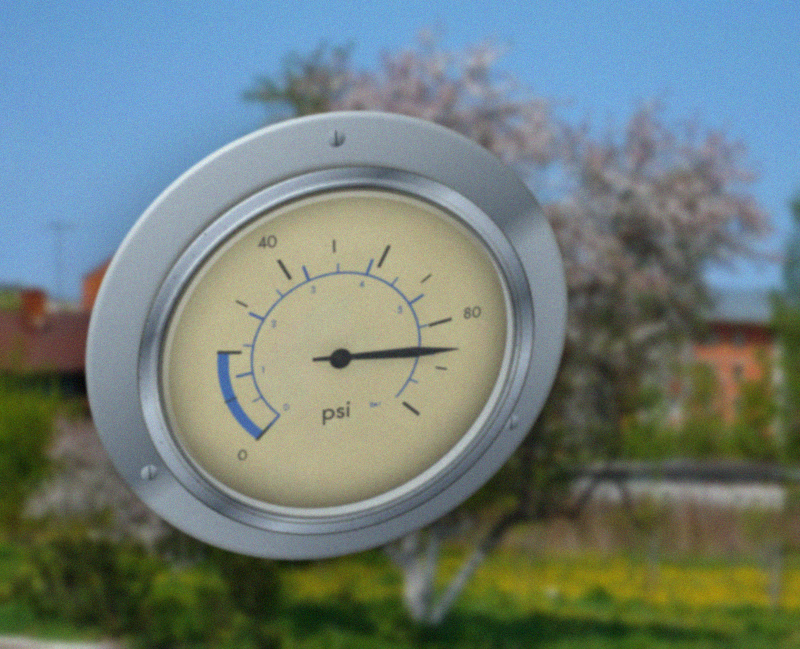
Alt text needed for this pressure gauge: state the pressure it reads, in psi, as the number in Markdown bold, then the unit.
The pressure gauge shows **85** psi
